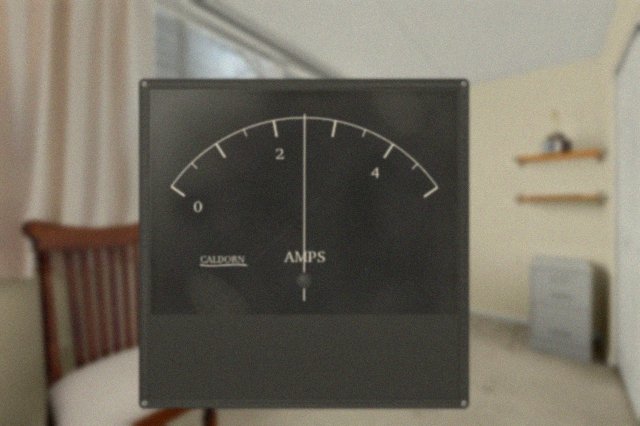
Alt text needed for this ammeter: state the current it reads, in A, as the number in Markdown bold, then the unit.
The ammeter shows **2.5** A
